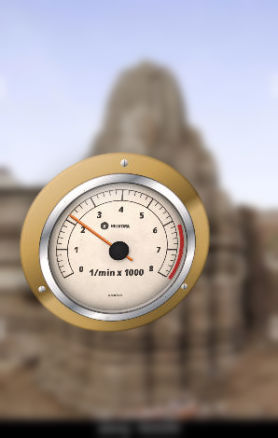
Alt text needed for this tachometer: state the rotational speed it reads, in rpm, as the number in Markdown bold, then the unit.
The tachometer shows **2200** rpm
